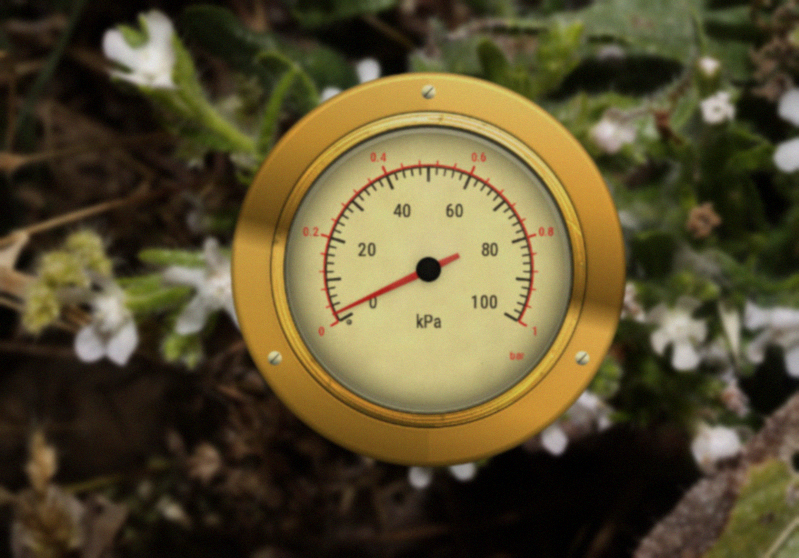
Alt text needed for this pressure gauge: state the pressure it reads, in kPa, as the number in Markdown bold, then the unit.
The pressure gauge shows **2** kPa
